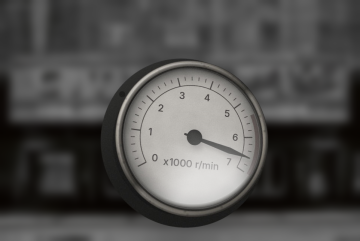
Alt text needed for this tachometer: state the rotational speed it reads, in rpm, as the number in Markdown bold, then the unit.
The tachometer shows **6600** rpm
